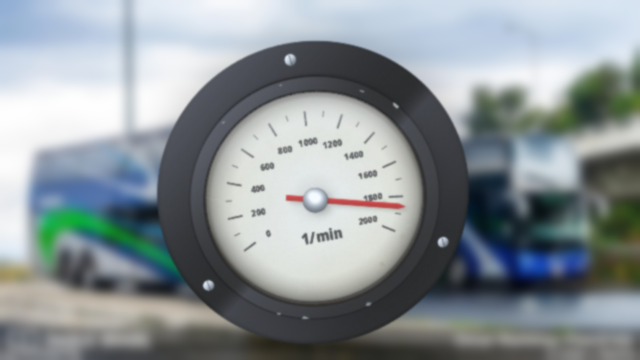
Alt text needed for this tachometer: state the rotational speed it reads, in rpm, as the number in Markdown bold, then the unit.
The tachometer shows **1850** rpm
